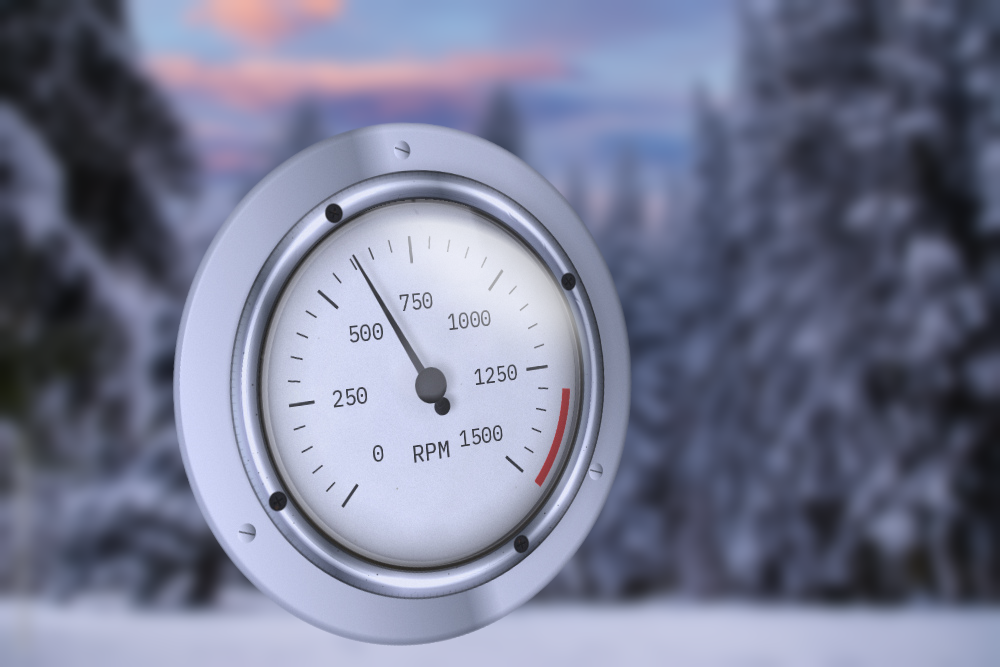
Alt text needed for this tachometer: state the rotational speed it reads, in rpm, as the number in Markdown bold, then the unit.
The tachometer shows **600** rpm
